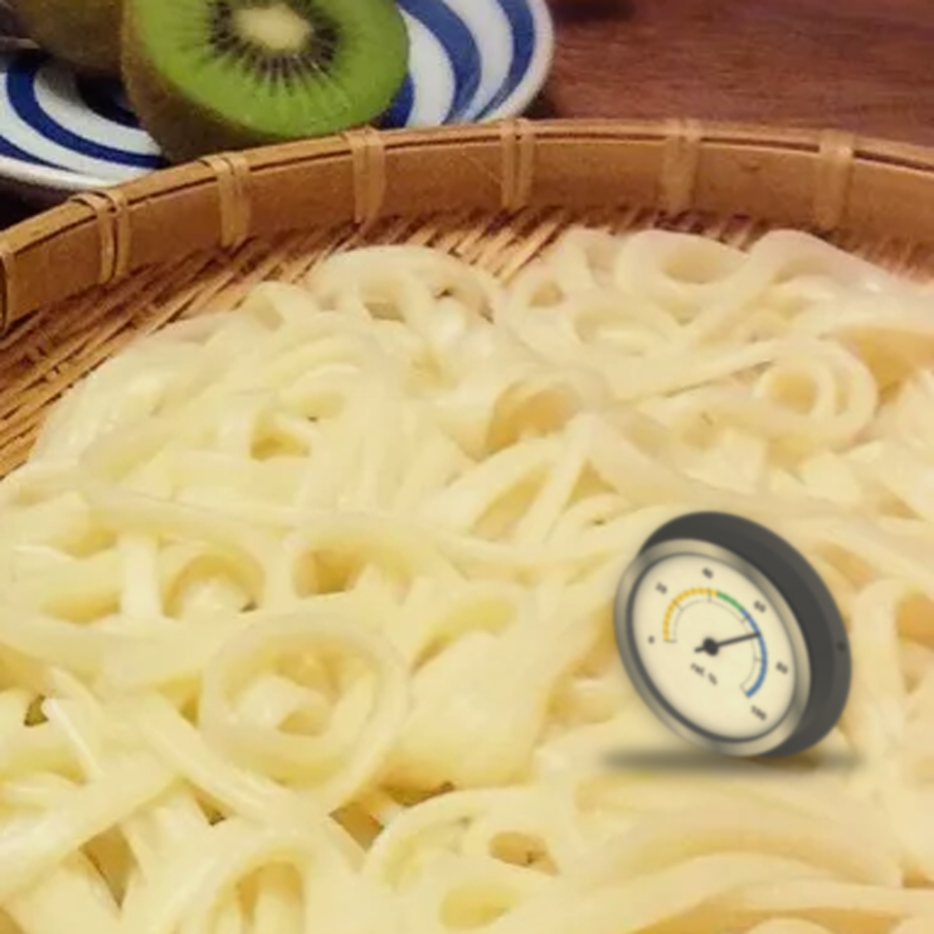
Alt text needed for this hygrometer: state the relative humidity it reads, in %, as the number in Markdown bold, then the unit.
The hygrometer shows **68** %
